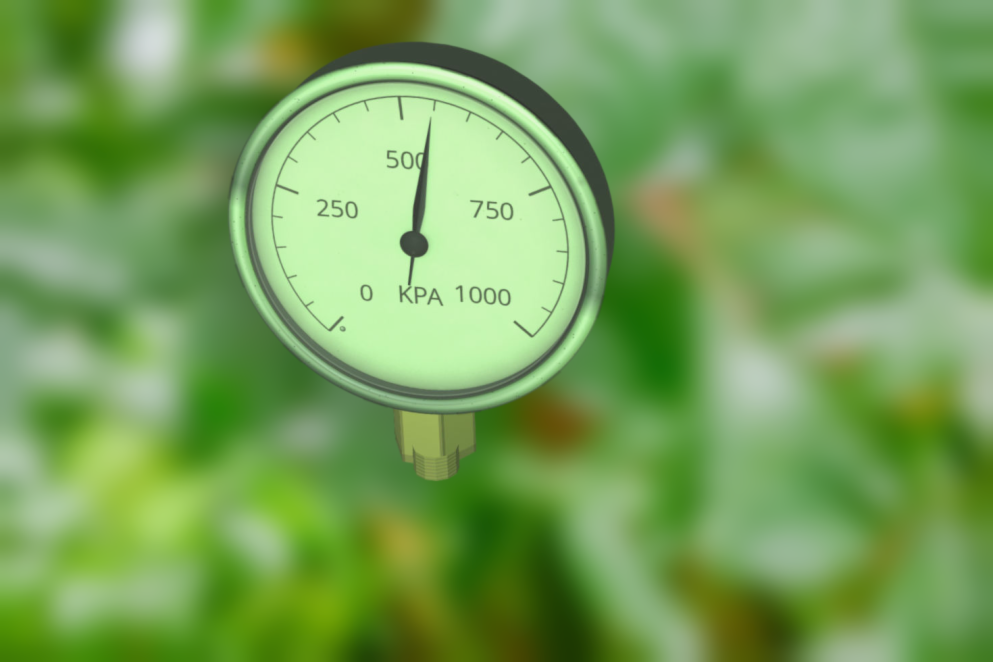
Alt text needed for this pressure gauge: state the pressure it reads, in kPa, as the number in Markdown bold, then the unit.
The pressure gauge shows **550** kPa
